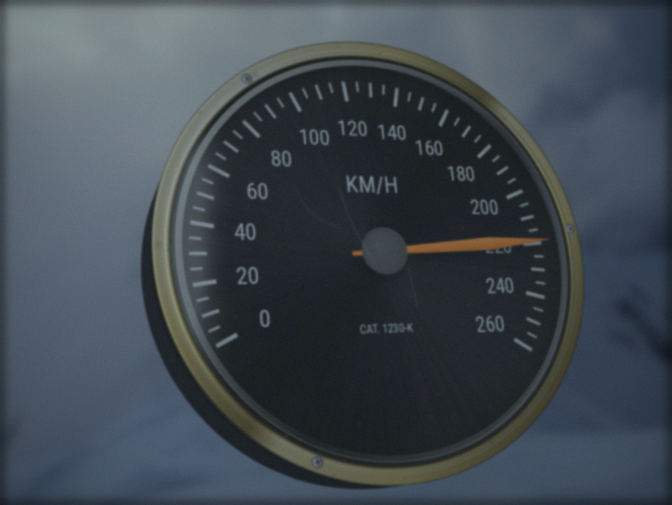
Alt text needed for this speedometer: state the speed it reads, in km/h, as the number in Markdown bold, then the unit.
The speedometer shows **220** km/h
